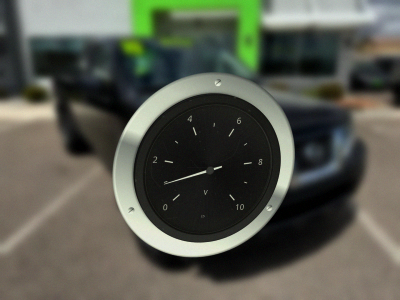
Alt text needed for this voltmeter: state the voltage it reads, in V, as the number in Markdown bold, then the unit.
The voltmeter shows **1** V
